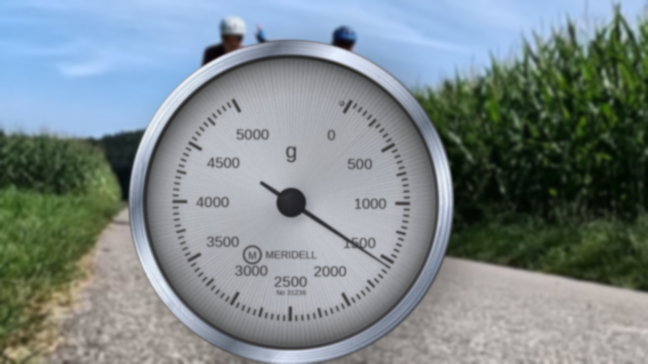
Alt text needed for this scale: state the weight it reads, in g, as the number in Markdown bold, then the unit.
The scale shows **1550** g
